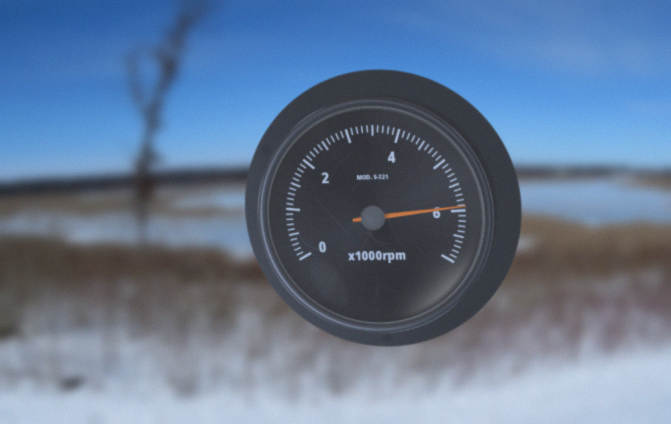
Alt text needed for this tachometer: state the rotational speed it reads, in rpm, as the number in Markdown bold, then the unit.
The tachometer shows **5900** rpm
